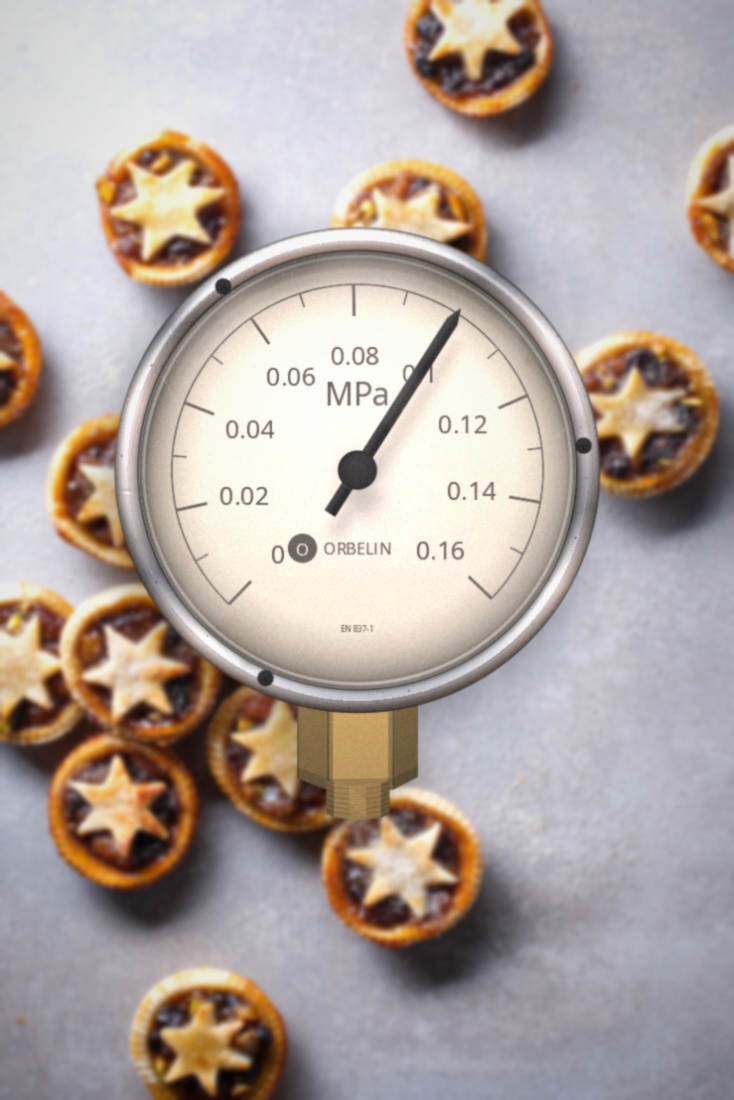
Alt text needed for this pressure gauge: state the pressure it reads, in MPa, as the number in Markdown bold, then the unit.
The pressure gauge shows **0.1** MPa
